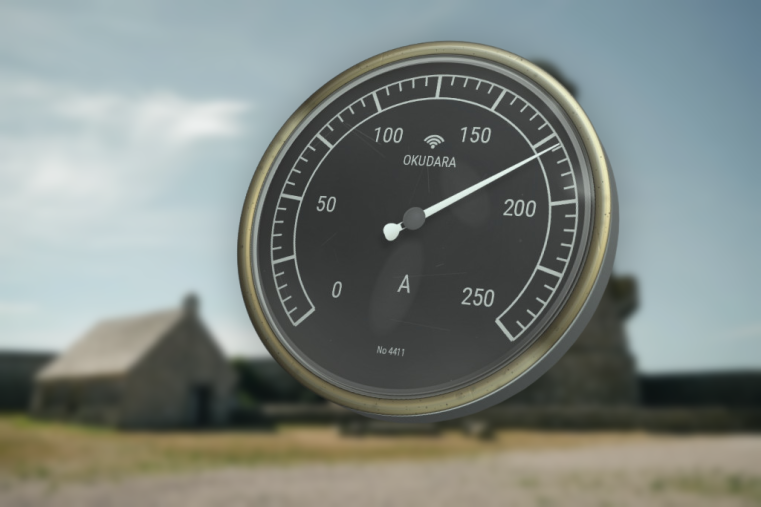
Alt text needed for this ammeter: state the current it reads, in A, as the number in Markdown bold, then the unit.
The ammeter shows **180** A
